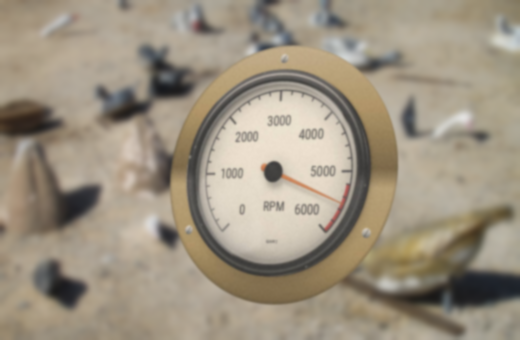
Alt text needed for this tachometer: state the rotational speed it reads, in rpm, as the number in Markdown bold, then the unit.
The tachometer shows **5500** rpm
